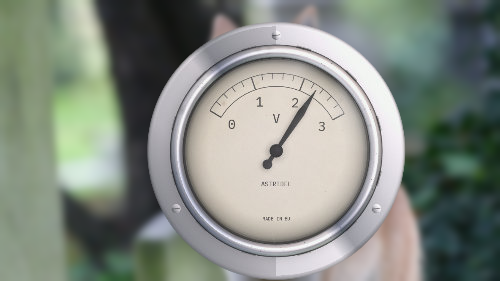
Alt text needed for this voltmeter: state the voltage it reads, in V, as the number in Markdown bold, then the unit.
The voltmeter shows **2.3** V
